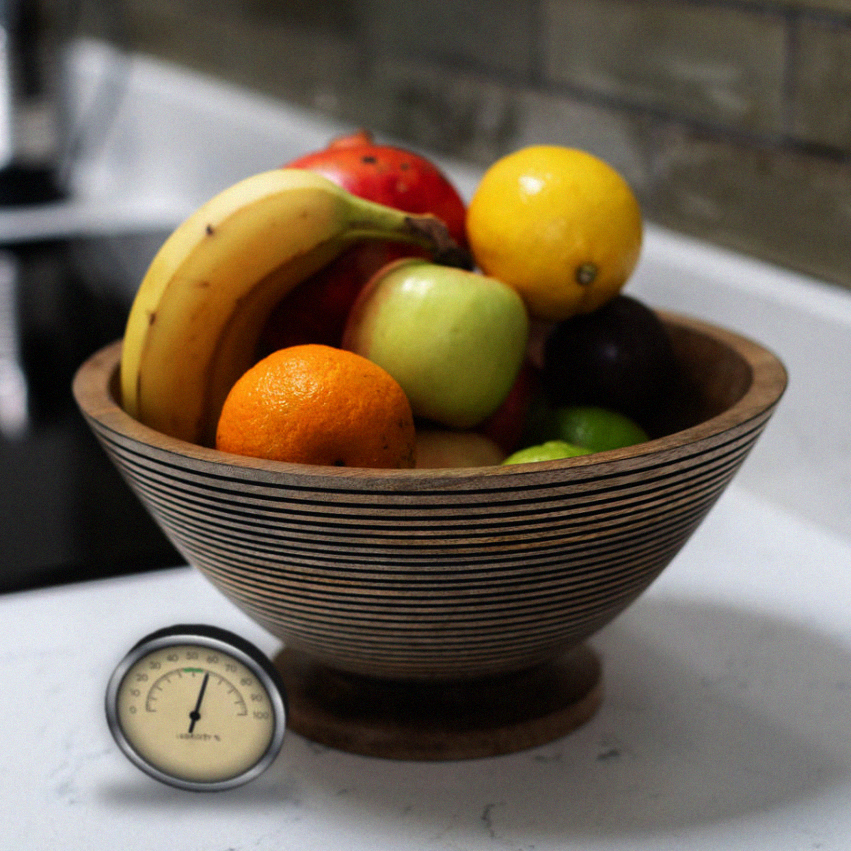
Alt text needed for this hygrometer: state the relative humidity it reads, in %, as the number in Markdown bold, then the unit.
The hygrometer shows **60** %
